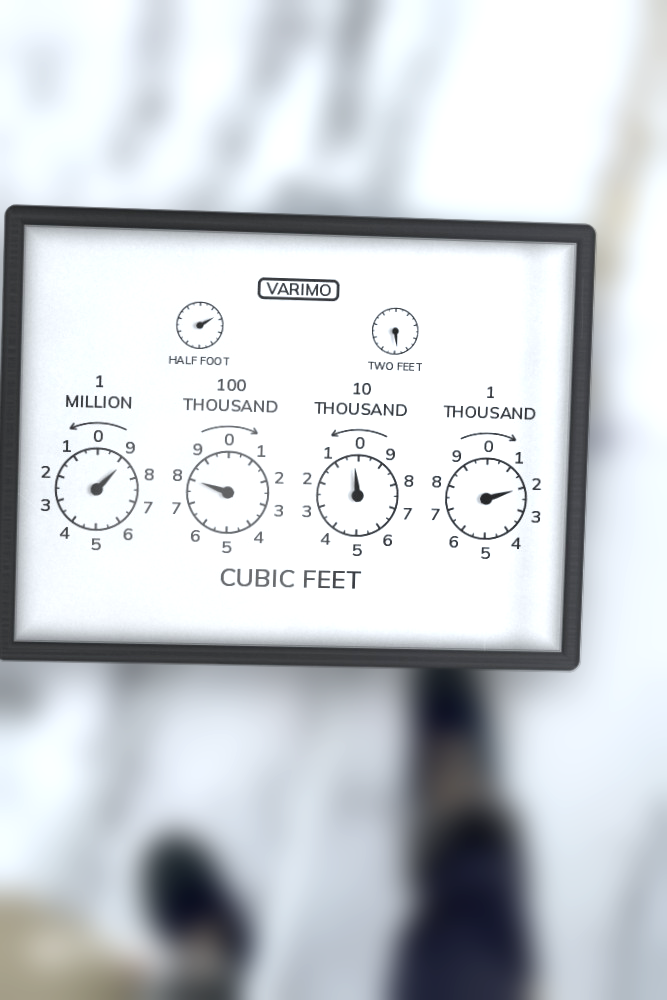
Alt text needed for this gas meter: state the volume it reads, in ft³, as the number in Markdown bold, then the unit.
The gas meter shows **880200** ft³
